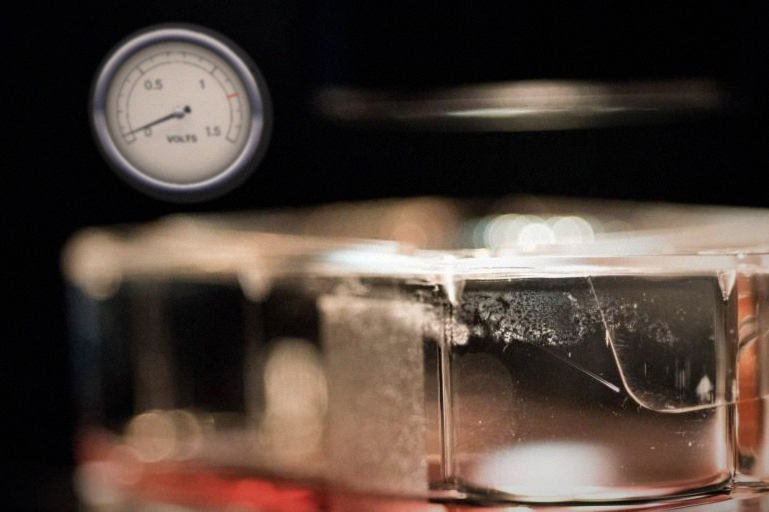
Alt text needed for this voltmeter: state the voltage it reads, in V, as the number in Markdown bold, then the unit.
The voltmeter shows **0.05** V
